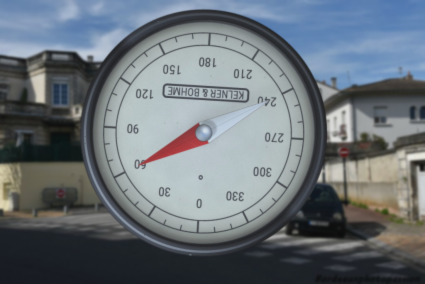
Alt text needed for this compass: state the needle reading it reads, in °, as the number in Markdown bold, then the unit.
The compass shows **60** °
